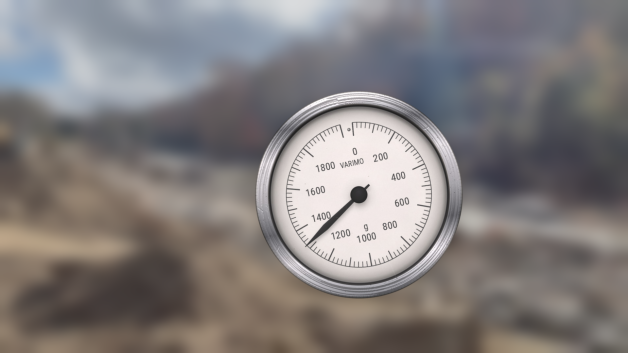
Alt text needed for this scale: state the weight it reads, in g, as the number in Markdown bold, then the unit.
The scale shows **1320** g
